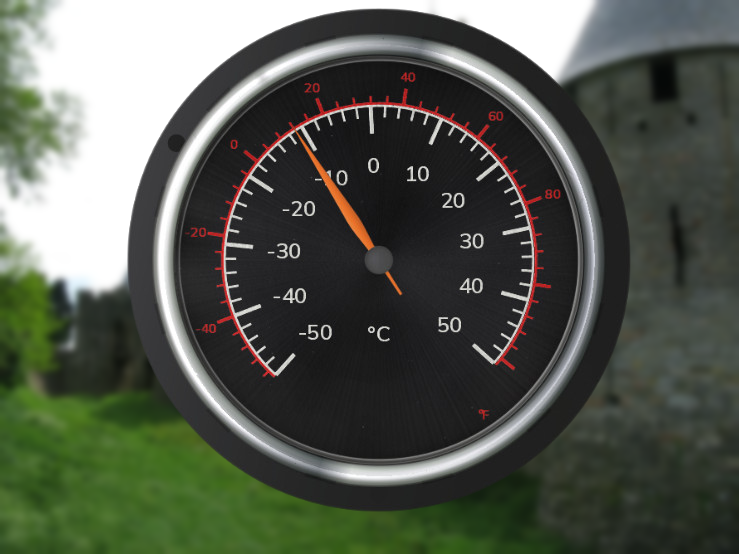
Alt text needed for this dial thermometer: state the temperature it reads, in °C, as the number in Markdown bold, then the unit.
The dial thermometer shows **-11** °C
